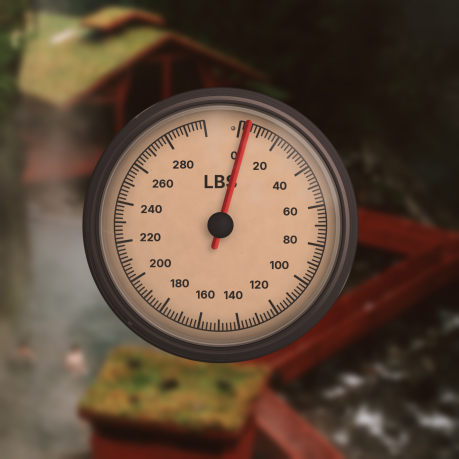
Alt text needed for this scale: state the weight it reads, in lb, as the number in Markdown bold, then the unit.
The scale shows **4** lb
